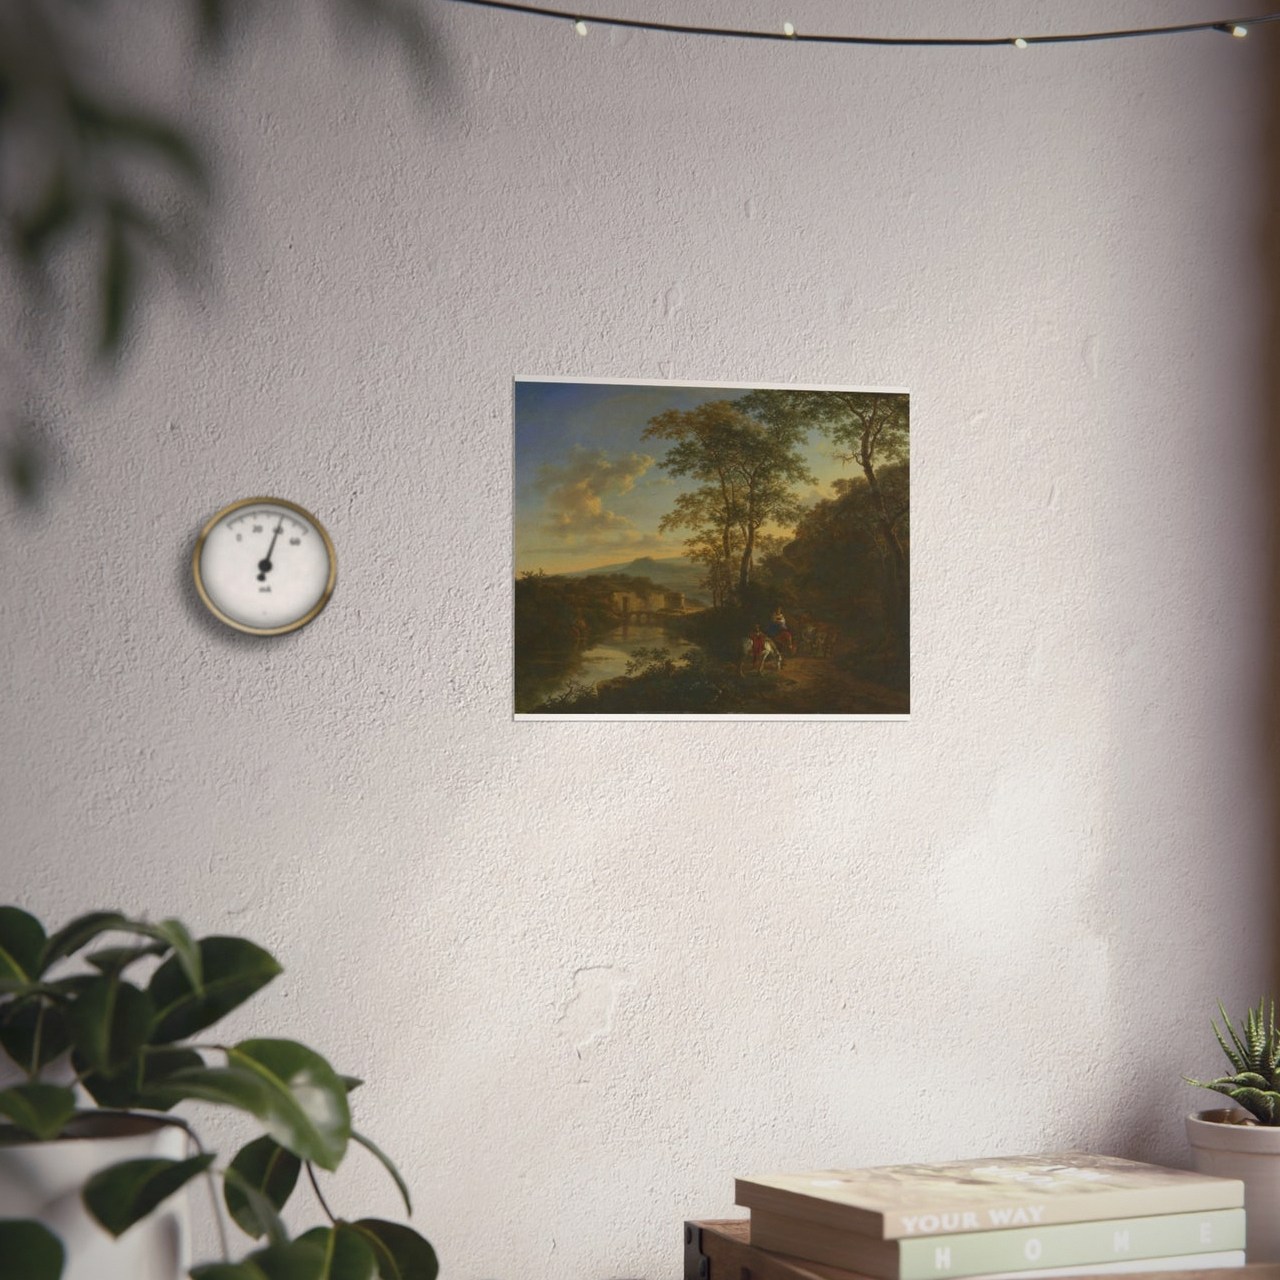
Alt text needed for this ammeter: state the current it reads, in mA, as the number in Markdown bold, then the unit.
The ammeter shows **40** mA
